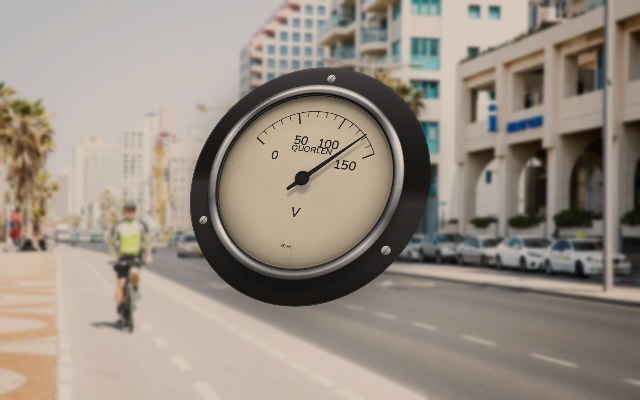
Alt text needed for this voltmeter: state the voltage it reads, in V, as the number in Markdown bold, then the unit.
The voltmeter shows **130** V
